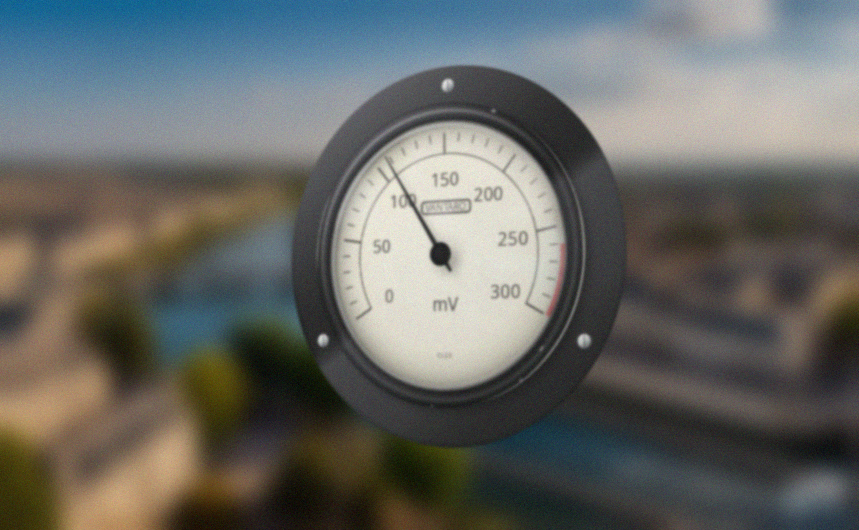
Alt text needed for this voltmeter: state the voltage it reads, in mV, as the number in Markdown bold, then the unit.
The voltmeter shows **110** mV
